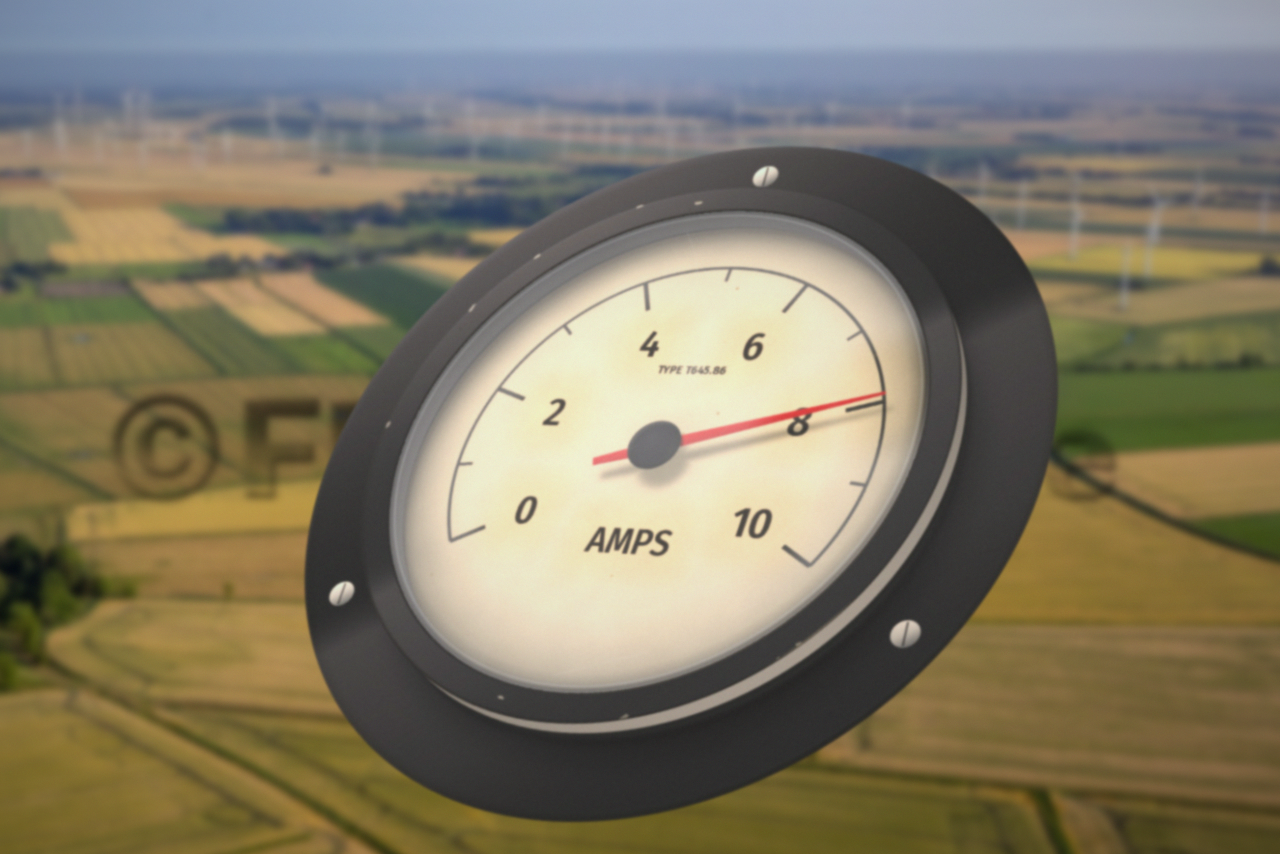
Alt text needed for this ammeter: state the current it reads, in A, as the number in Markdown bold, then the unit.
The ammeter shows **8** A
